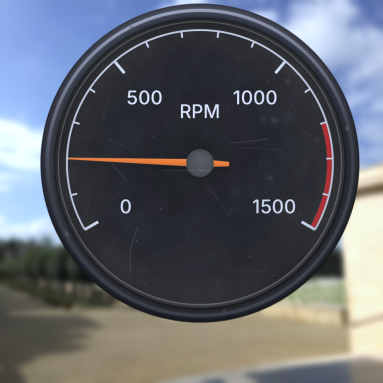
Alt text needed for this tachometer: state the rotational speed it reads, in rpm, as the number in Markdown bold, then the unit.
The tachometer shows **200** rpm
